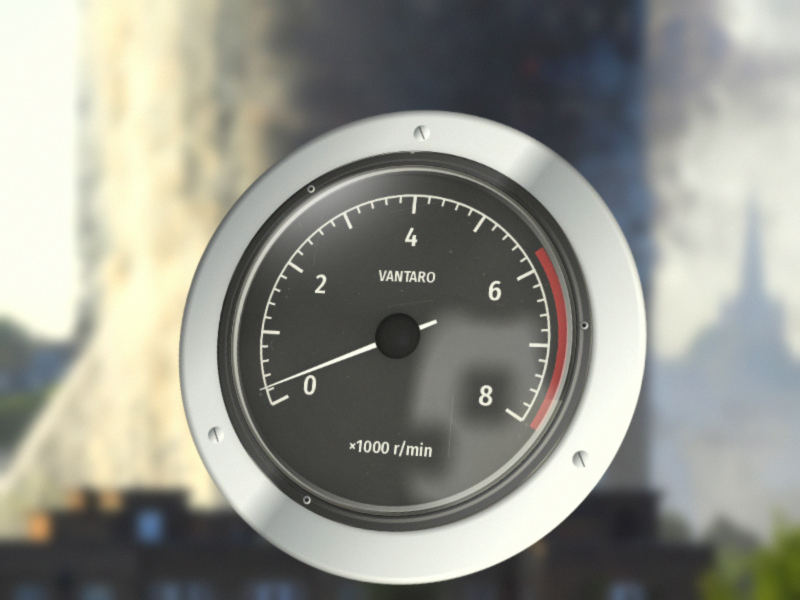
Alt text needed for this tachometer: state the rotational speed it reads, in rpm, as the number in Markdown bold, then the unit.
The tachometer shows **200** rpm
